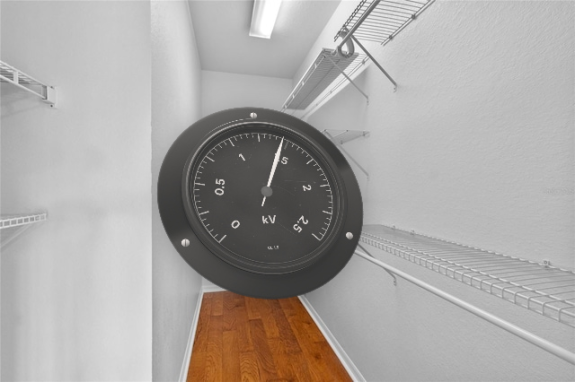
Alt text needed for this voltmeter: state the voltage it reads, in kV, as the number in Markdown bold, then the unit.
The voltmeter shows **1.45** kV
